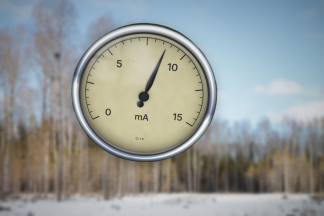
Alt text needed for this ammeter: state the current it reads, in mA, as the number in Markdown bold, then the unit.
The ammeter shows **8.75** mA
